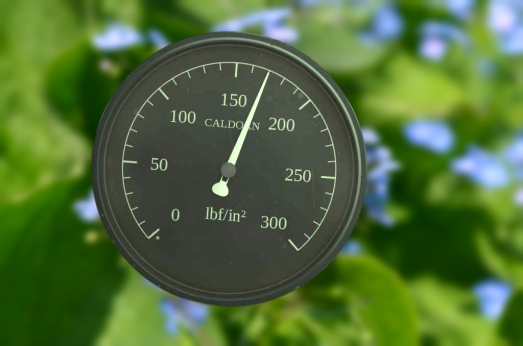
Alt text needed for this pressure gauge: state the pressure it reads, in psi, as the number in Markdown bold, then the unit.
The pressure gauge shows **170** psi
